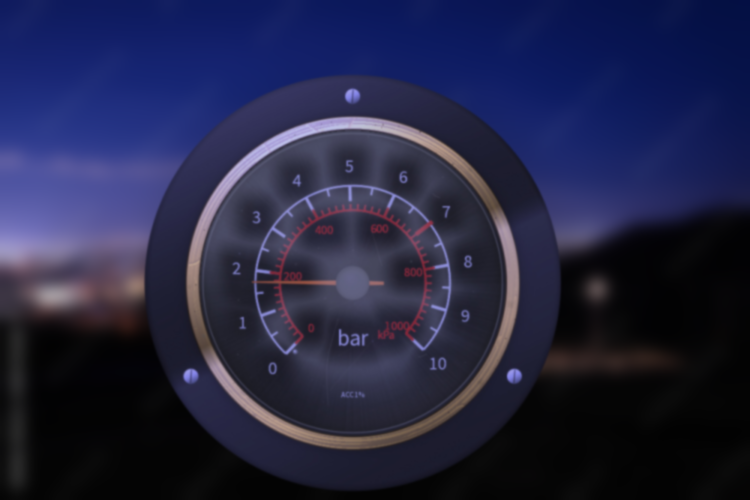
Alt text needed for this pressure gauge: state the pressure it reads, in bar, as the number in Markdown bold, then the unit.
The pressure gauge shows **1.75** bar
